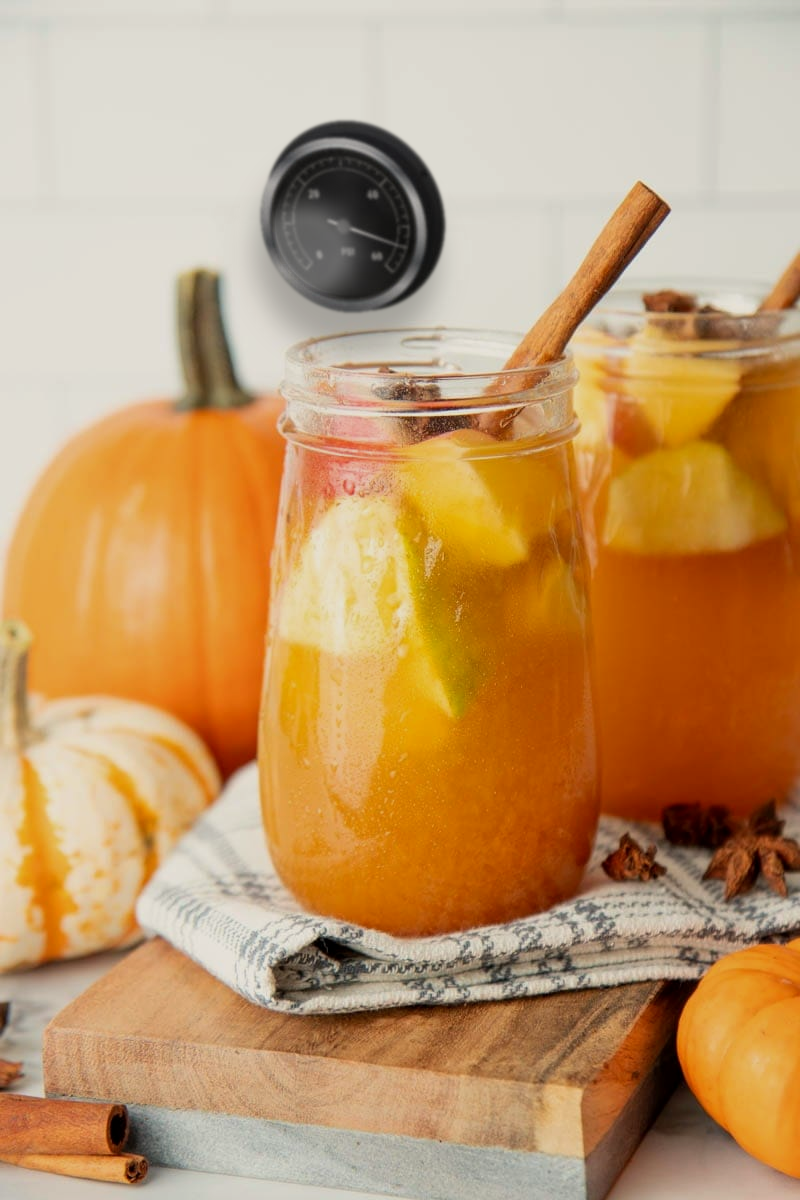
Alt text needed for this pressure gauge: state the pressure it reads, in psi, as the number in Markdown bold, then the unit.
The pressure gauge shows **54** psi
